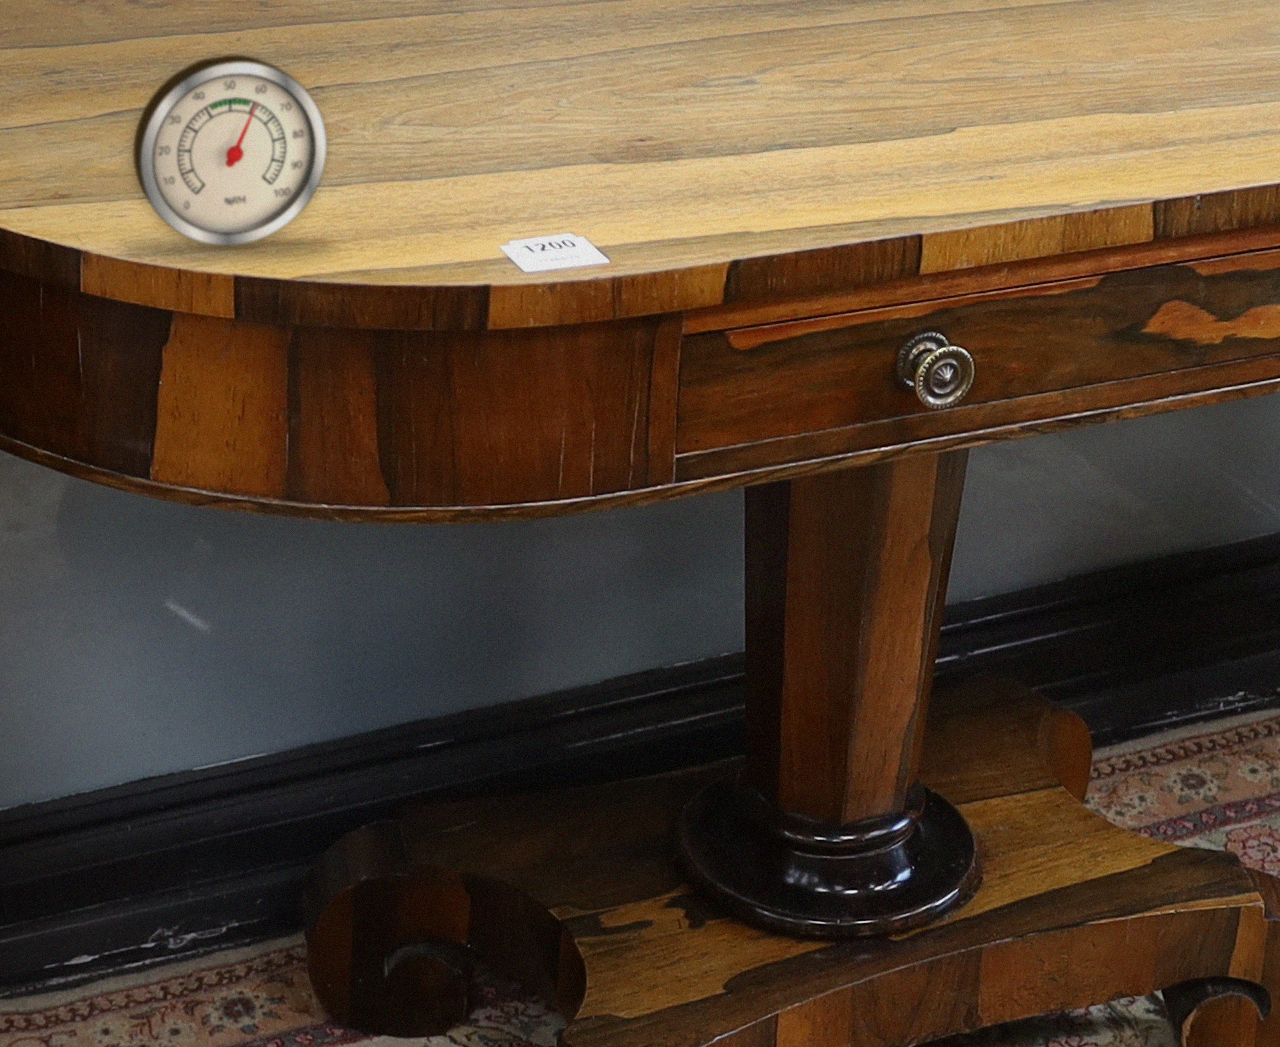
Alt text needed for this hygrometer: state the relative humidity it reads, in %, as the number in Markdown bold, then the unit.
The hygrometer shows **60** %
